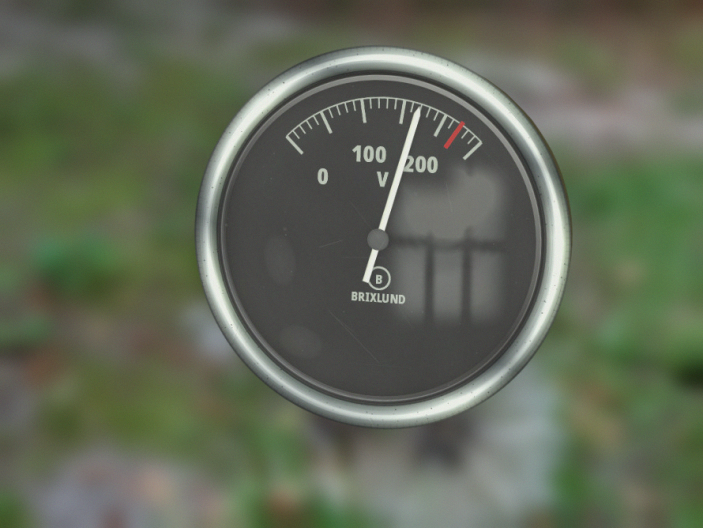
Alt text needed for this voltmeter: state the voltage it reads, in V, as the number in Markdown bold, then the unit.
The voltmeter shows **170** V
